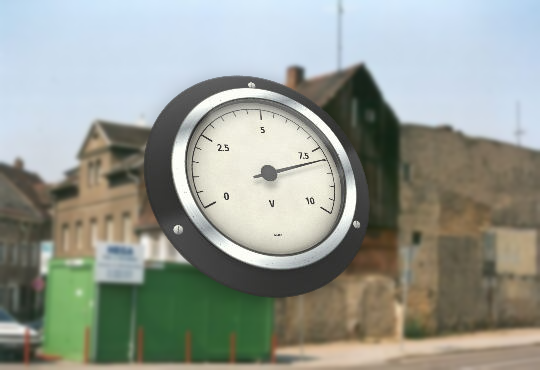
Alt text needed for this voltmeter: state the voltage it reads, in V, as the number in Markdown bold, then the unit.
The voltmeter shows **8** V
